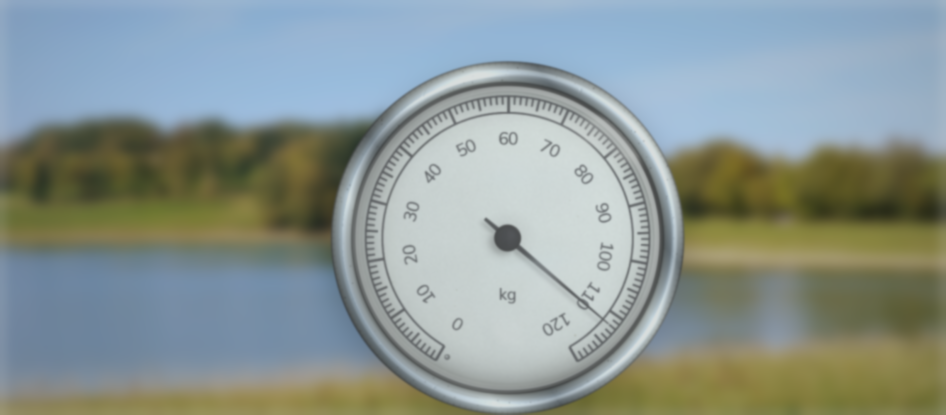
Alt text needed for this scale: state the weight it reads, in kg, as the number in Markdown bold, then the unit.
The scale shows **112** kg
